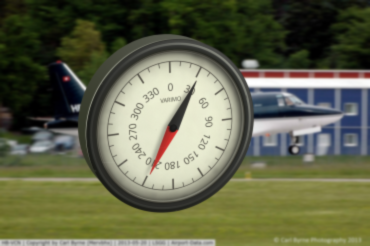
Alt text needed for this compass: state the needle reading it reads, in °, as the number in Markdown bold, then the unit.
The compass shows **210** °
